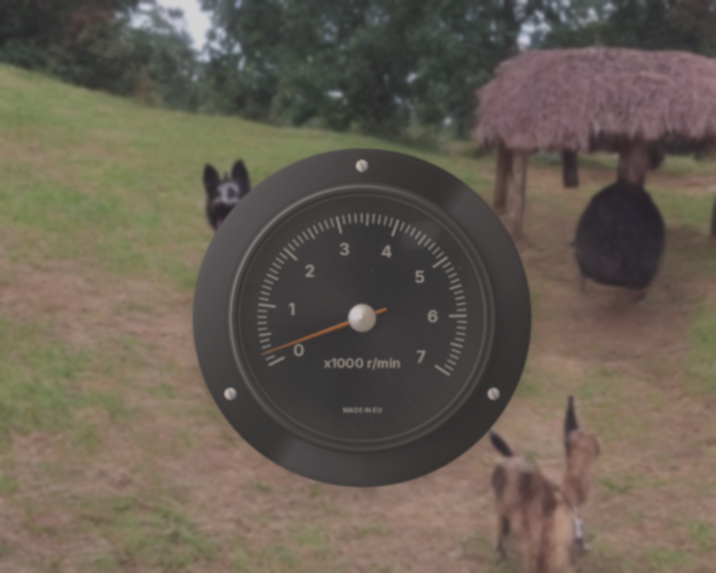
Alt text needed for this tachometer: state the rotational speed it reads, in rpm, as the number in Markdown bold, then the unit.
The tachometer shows **200** rpm
